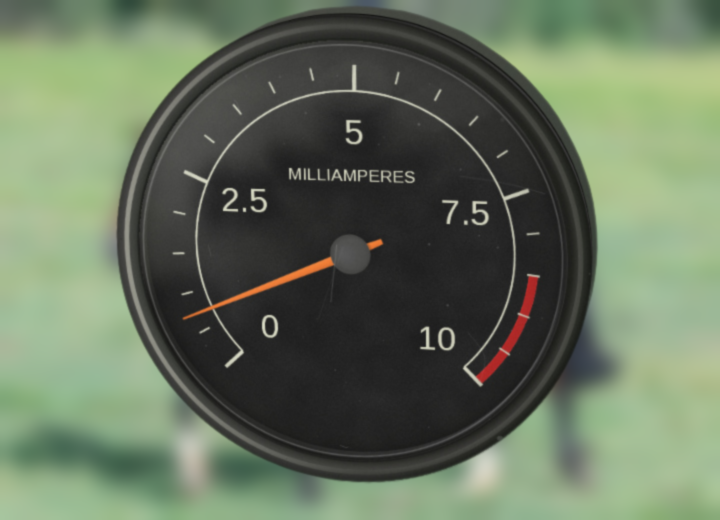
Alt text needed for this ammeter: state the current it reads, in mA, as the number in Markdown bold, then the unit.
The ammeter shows **0.75** mA
